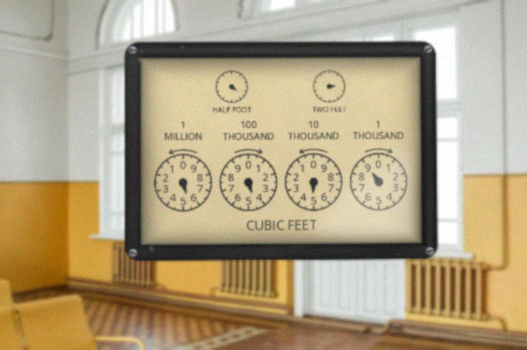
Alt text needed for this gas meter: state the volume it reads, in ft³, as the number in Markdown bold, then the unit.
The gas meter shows **544900** ft³
